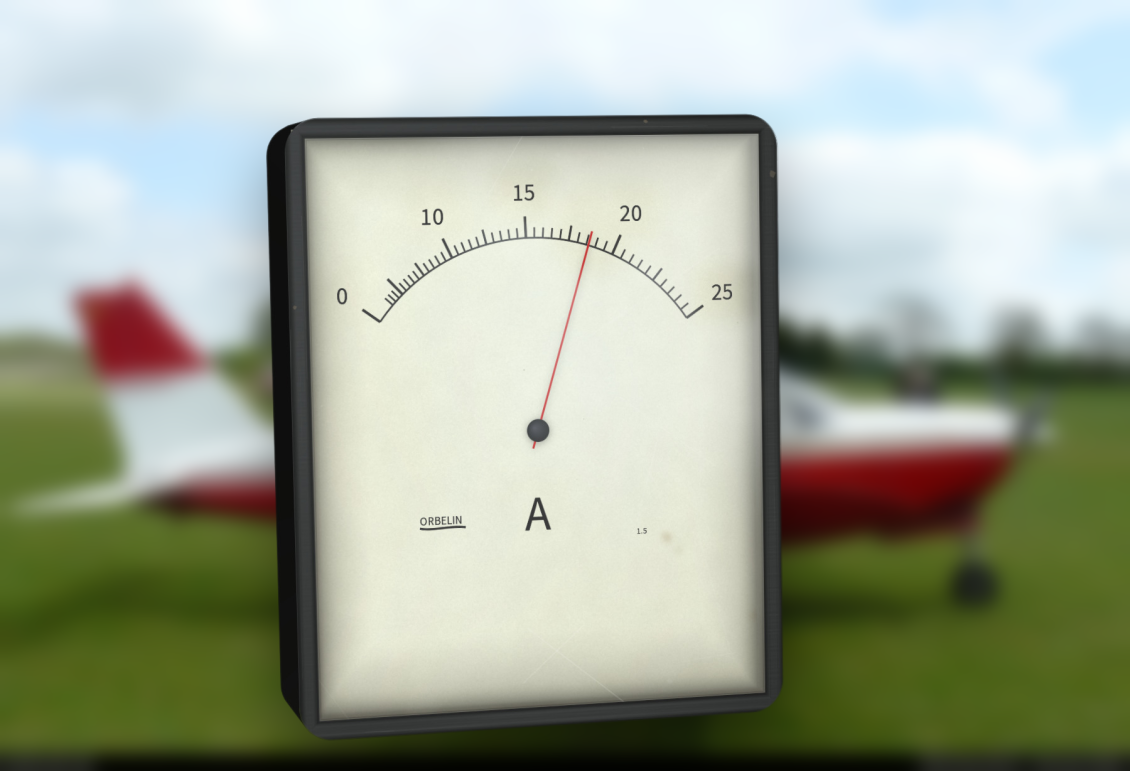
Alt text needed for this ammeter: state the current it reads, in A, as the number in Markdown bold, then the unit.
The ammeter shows **18.5** A
